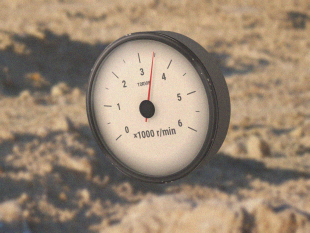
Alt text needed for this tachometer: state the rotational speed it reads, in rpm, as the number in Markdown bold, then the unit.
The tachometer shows **3500** rpm
